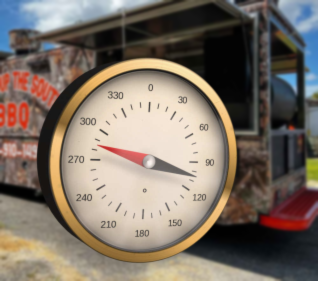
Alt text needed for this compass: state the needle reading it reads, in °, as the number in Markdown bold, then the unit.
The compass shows **285** °
